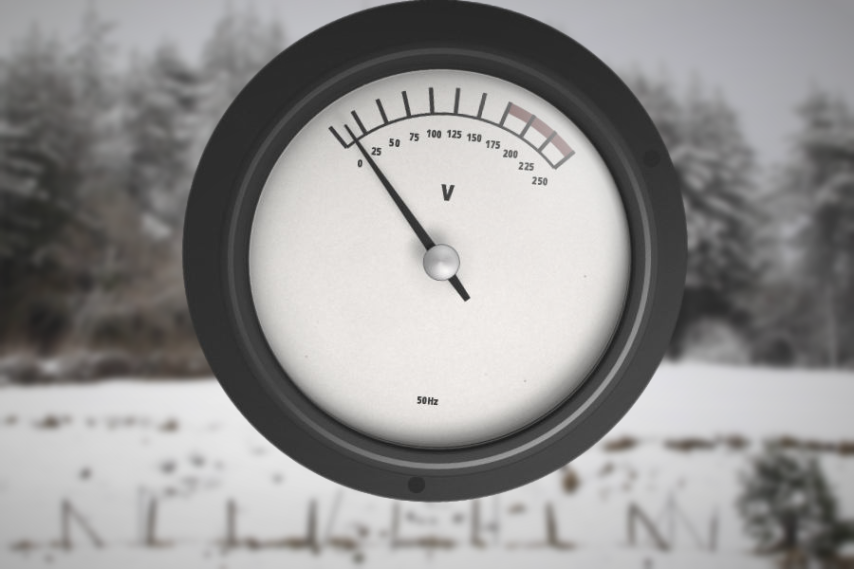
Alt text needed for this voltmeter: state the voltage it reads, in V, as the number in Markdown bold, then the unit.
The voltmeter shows **12.5** V
